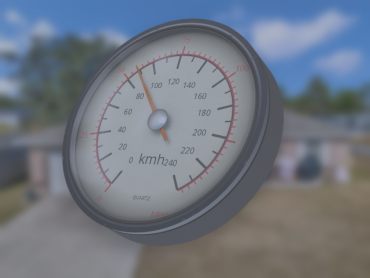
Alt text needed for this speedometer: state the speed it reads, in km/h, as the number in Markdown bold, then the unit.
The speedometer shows **90** km/h
